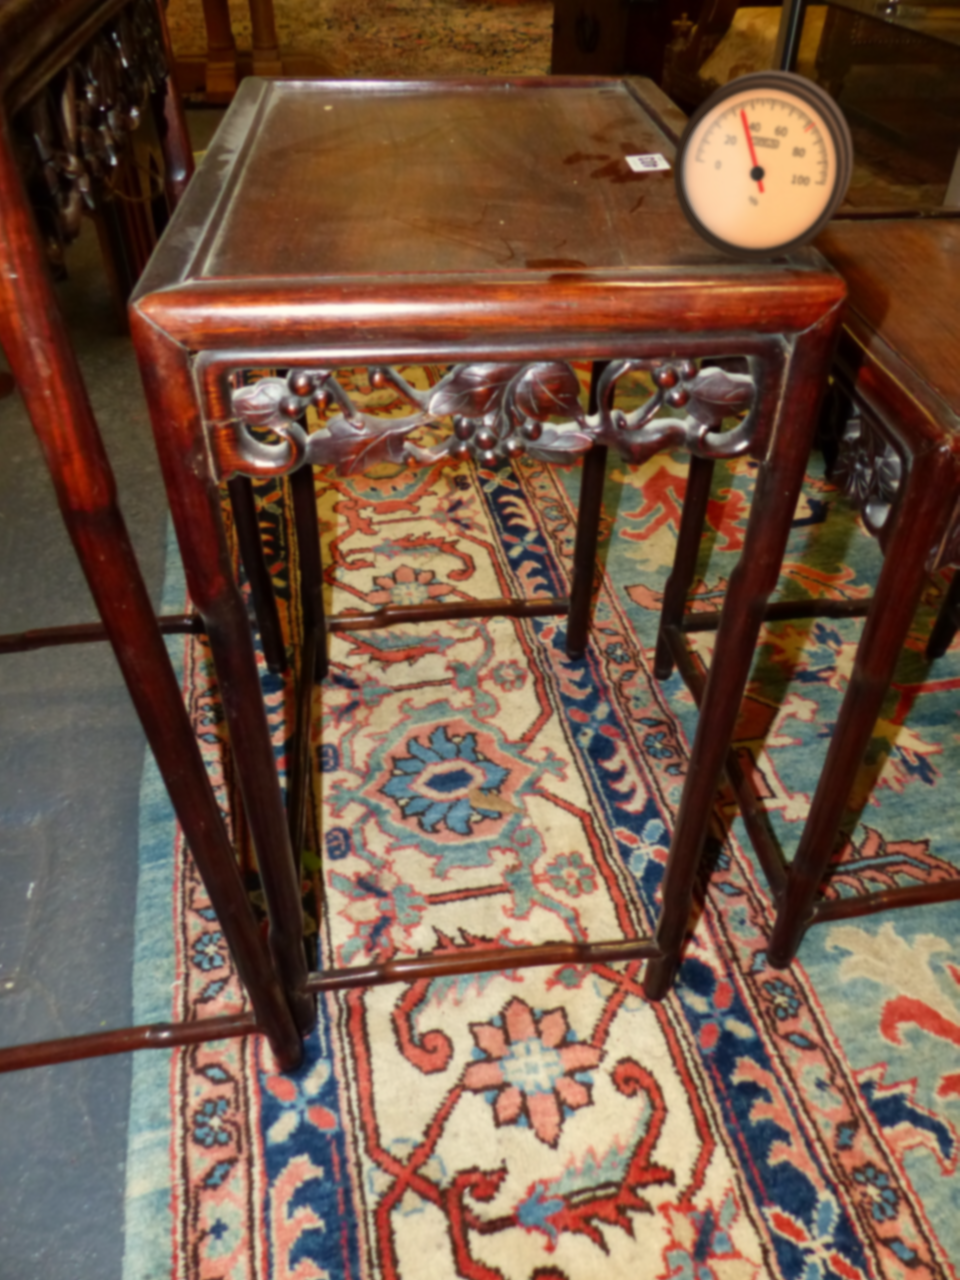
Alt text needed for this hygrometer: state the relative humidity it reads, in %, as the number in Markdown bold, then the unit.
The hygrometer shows **35** %
